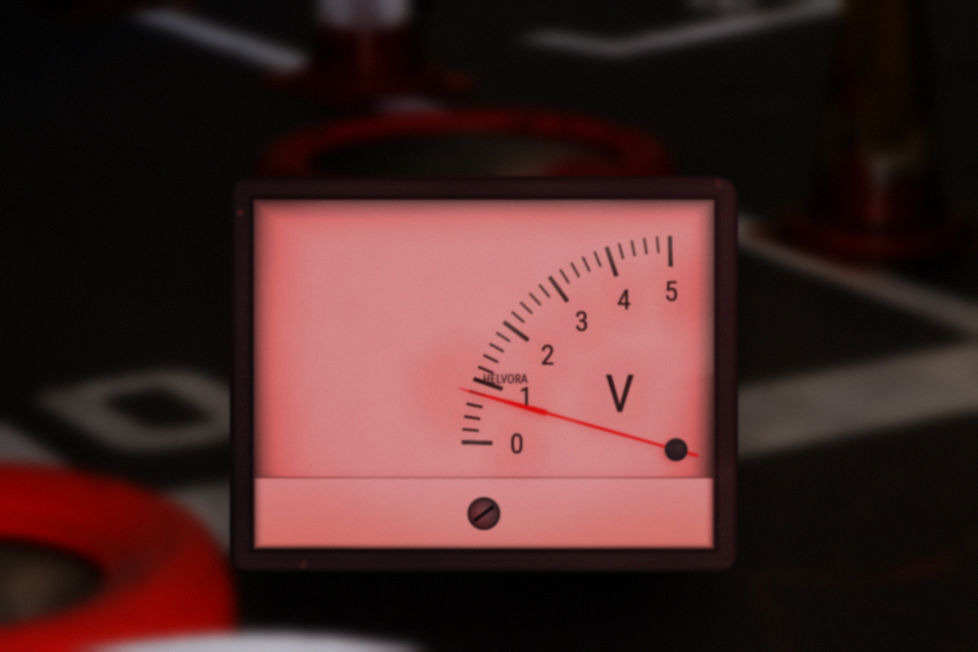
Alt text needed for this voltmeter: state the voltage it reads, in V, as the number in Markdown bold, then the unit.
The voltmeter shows **0.8** V
